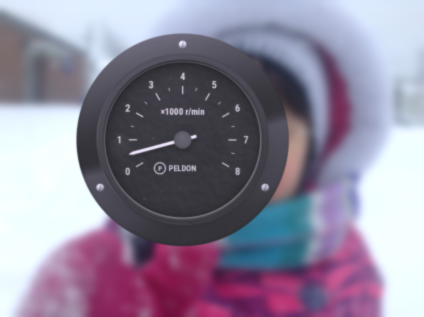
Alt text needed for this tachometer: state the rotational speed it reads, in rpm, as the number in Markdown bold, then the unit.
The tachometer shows **500** rpm
